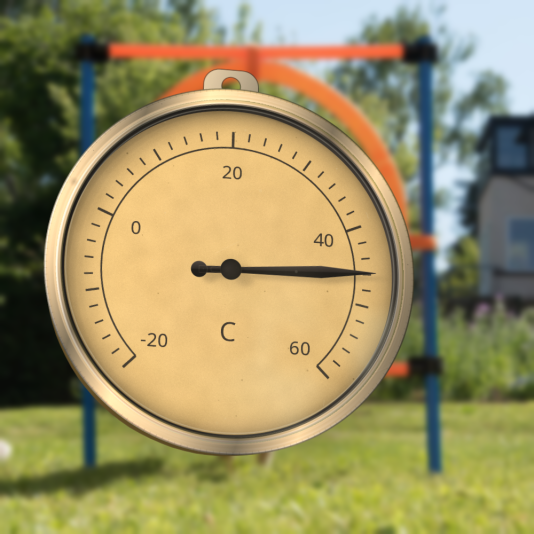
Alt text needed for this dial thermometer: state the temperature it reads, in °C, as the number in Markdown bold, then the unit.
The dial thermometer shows **46** °C
